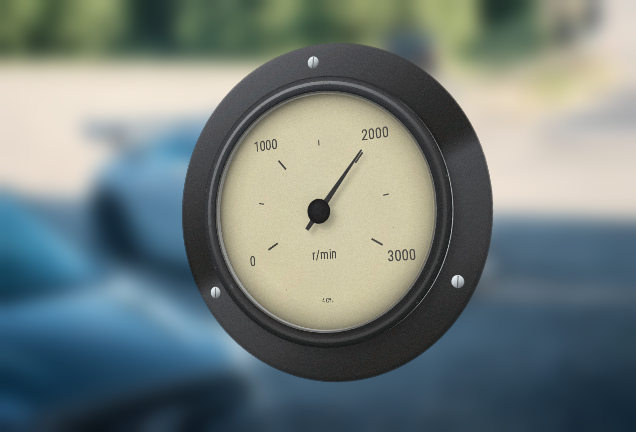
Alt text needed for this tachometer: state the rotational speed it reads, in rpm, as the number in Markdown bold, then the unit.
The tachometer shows **2000** rpm
